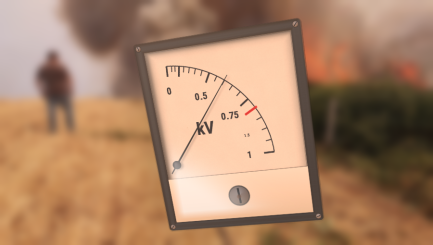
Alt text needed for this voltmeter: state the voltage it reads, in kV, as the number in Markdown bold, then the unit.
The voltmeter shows **0.6** kV
